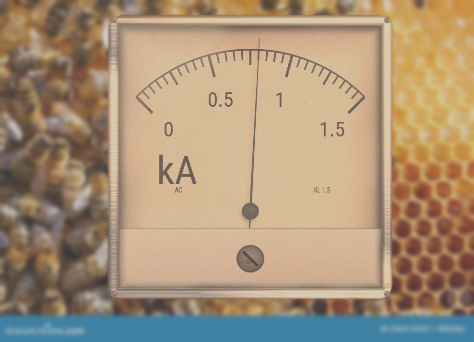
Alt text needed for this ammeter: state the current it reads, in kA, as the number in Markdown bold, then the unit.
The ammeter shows **0.8** kA
